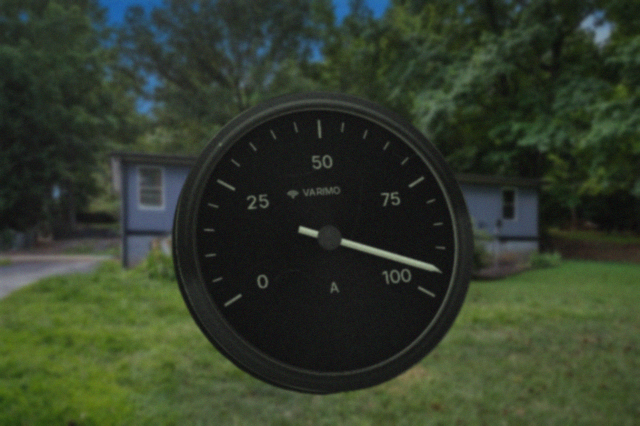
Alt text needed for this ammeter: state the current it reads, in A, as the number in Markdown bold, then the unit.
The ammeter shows **95** A
